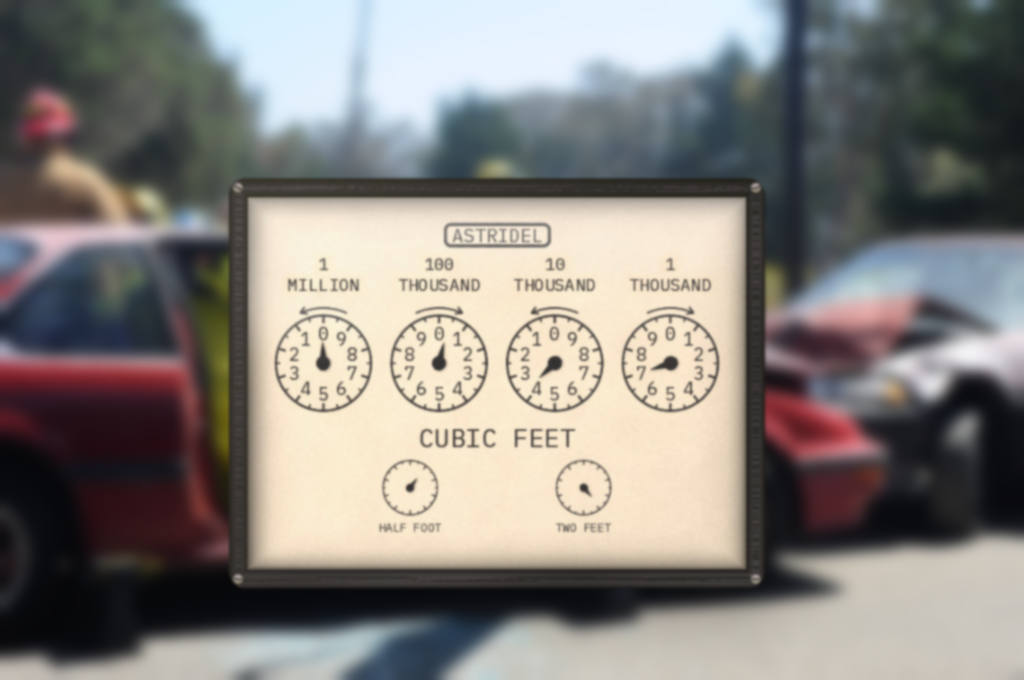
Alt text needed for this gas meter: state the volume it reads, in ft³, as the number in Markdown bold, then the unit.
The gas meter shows **3700** ft³
